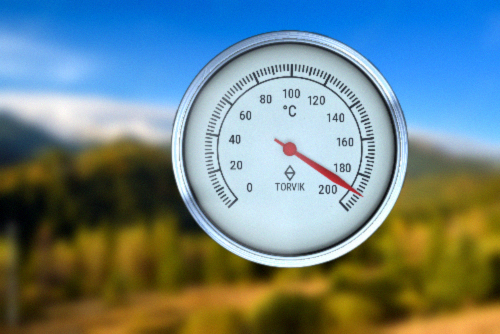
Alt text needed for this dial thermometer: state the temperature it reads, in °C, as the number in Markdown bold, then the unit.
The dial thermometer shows **190** °C
